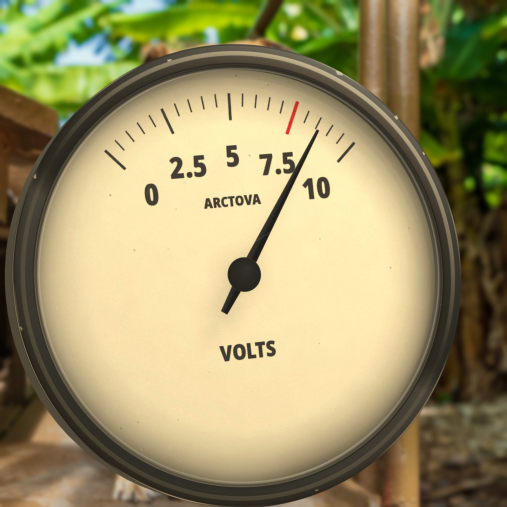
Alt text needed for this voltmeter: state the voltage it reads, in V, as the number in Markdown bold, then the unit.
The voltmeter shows **8.5** V
